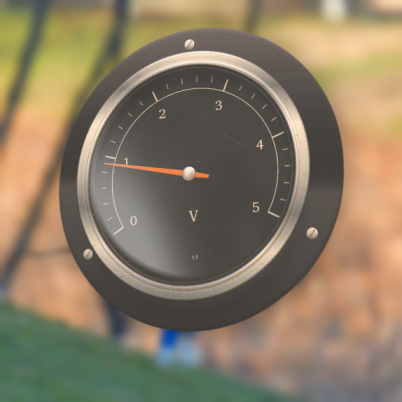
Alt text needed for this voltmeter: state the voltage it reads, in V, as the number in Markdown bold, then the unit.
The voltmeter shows **0.9** V
